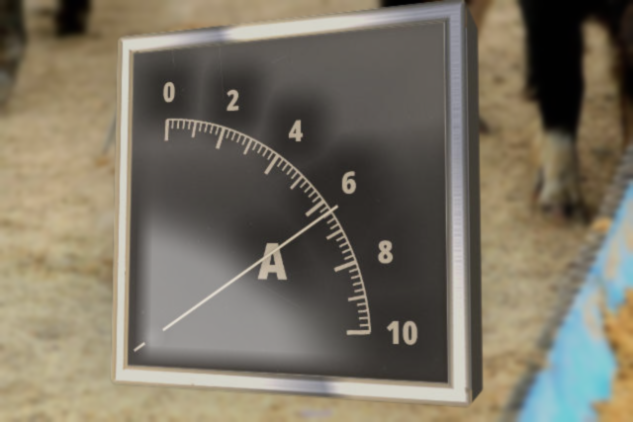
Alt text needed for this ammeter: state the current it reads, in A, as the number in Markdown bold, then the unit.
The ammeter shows **6.4** A
